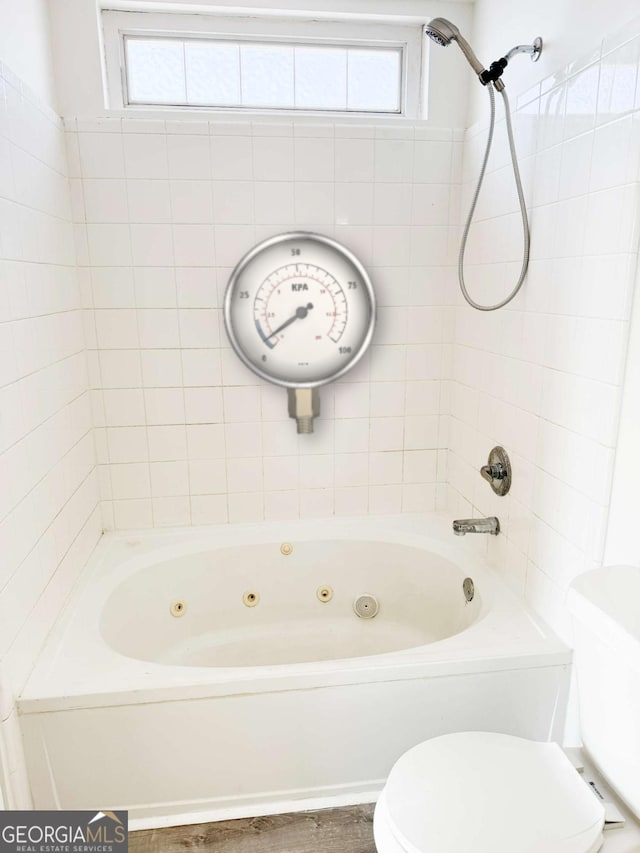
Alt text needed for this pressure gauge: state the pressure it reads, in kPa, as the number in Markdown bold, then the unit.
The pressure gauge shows **5** kPa
